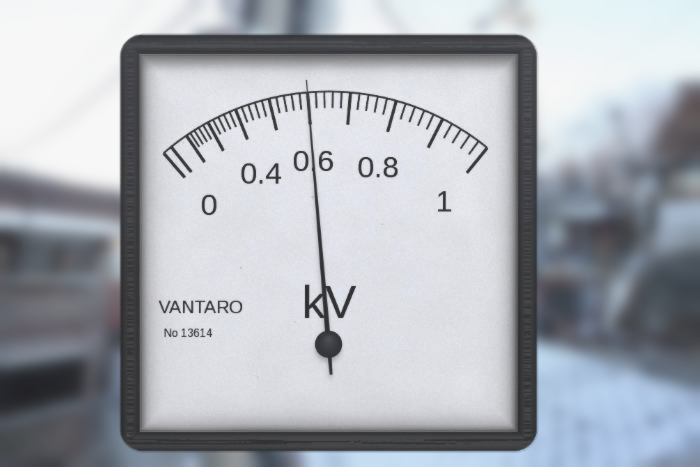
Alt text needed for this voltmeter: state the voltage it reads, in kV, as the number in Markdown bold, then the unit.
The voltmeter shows **0.6** kV
